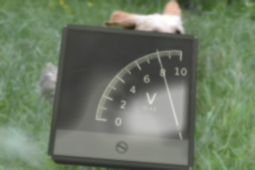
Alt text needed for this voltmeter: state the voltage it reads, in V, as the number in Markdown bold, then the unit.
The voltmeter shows **8** V
